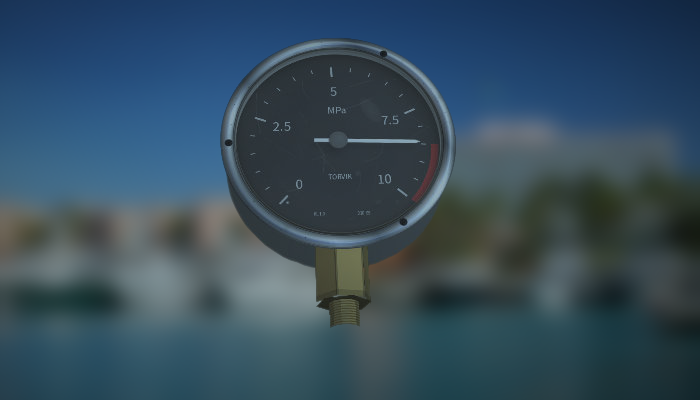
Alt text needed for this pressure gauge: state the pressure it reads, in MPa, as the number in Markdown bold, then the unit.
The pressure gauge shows **8.5** MPa
